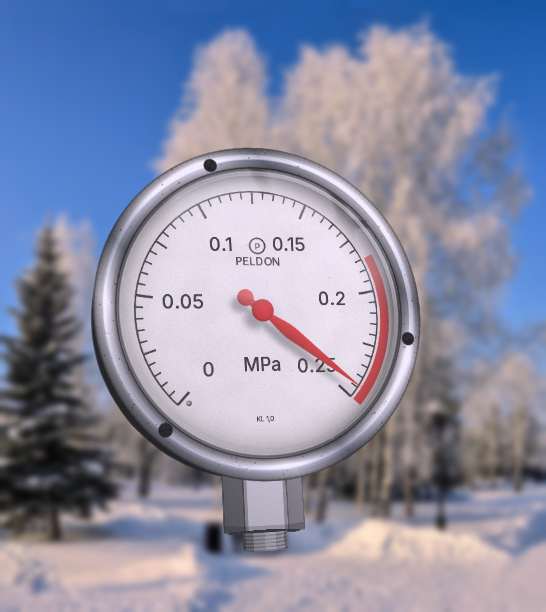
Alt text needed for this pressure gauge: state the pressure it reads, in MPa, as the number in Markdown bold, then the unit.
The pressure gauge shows **0.245** MPa
